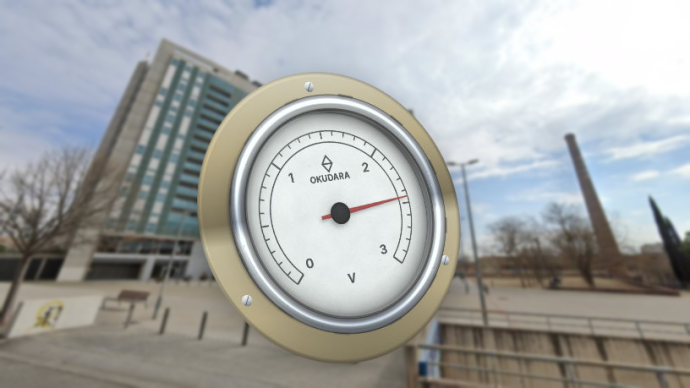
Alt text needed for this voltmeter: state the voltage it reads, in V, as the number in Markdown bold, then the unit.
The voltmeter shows **2.45** V
